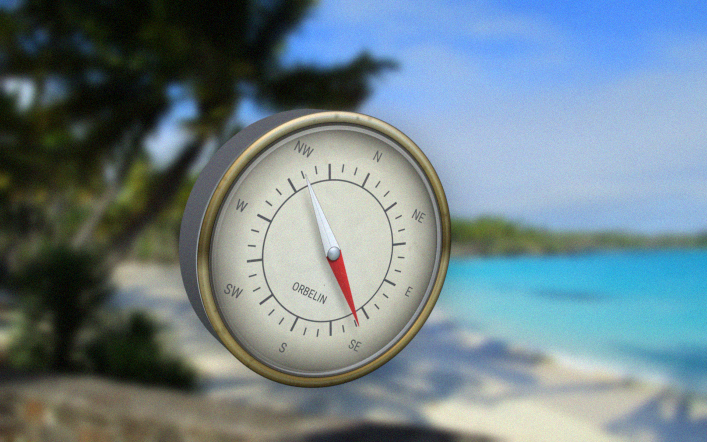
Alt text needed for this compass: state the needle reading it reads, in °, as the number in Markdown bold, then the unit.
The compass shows **130** °
